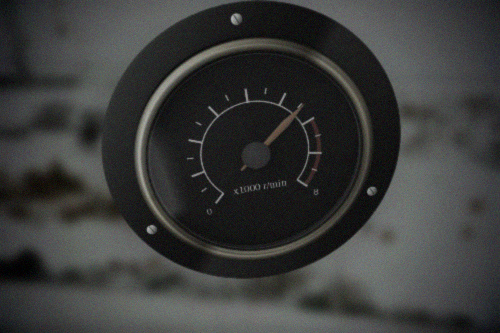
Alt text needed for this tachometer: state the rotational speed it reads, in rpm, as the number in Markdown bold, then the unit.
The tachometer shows **5500** rpm
